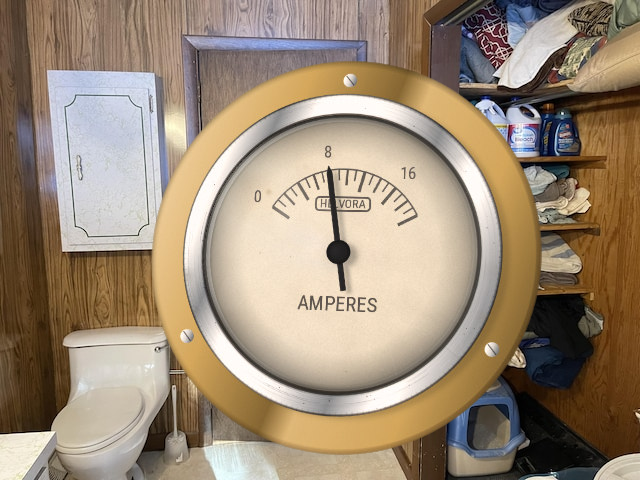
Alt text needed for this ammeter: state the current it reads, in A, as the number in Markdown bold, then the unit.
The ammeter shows **8** A
